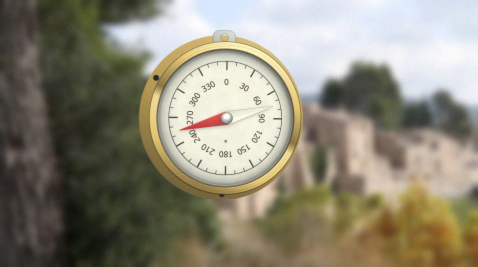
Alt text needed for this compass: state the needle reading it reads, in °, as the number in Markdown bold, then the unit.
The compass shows **255** °
